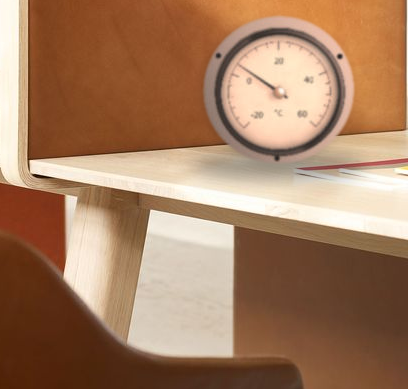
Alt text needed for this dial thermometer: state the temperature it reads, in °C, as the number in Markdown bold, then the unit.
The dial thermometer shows **4** °C
